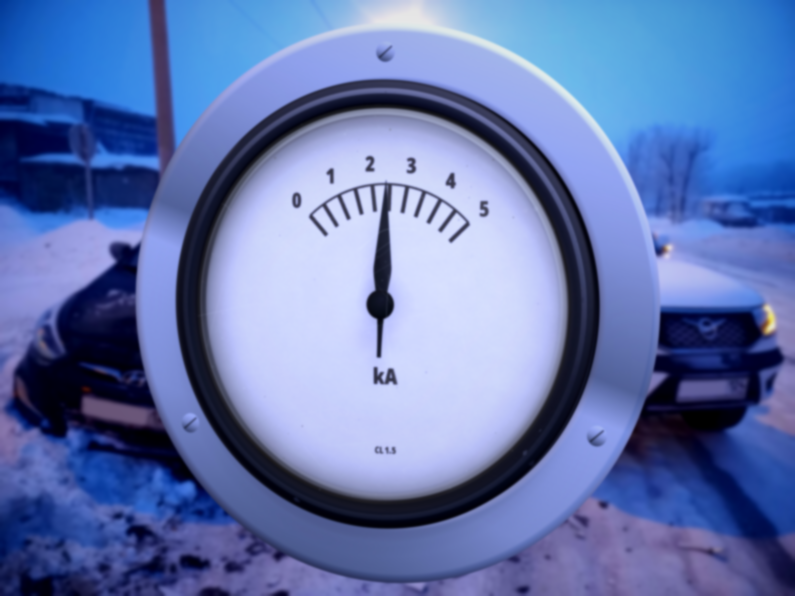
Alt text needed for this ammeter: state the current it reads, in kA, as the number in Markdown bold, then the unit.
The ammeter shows **2.5** kA
